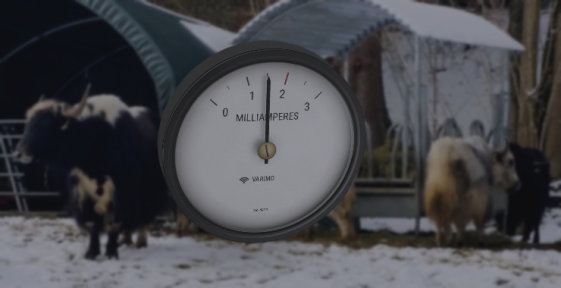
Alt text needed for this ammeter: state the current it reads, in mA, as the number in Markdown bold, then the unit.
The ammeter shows **1.5** mA
